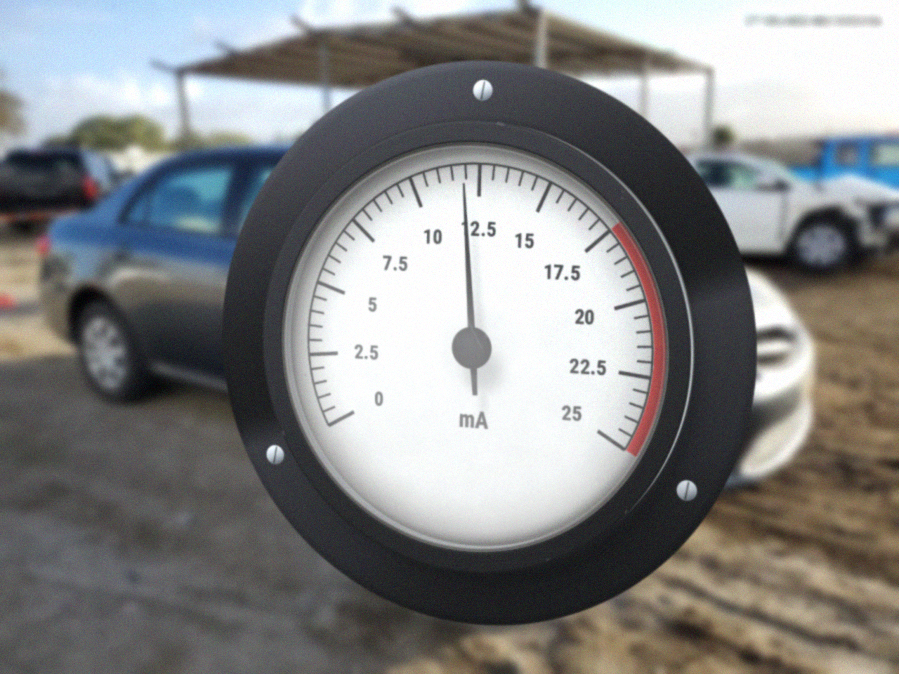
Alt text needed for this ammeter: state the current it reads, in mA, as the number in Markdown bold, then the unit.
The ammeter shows **12** mA
